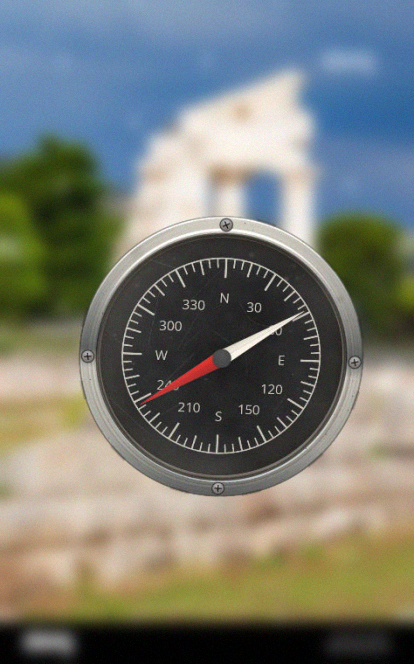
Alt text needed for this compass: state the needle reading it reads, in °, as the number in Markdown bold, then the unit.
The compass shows **237.5** °
